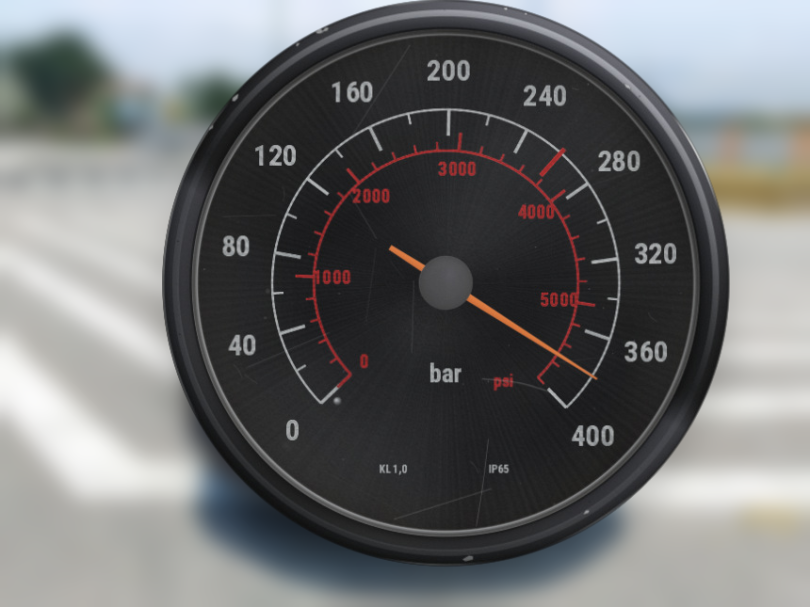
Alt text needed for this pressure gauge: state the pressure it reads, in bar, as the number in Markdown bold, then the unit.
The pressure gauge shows **380** bar
